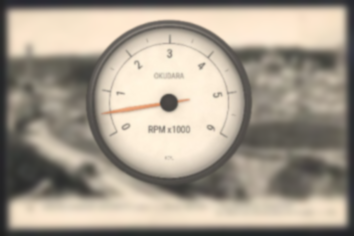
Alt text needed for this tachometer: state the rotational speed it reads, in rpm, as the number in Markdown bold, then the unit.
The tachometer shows **500** rpm
